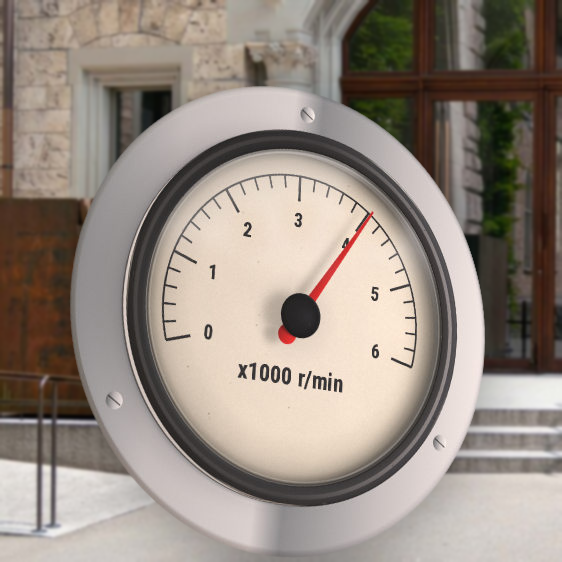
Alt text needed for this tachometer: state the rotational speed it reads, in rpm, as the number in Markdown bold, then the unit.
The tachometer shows **4000** rpm
